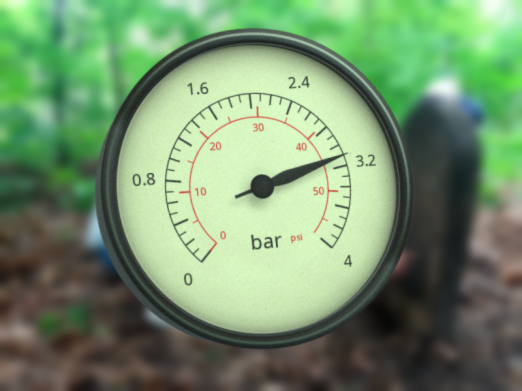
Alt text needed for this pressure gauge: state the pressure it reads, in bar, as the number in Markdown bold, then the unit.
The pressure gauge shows **3.1** bar
